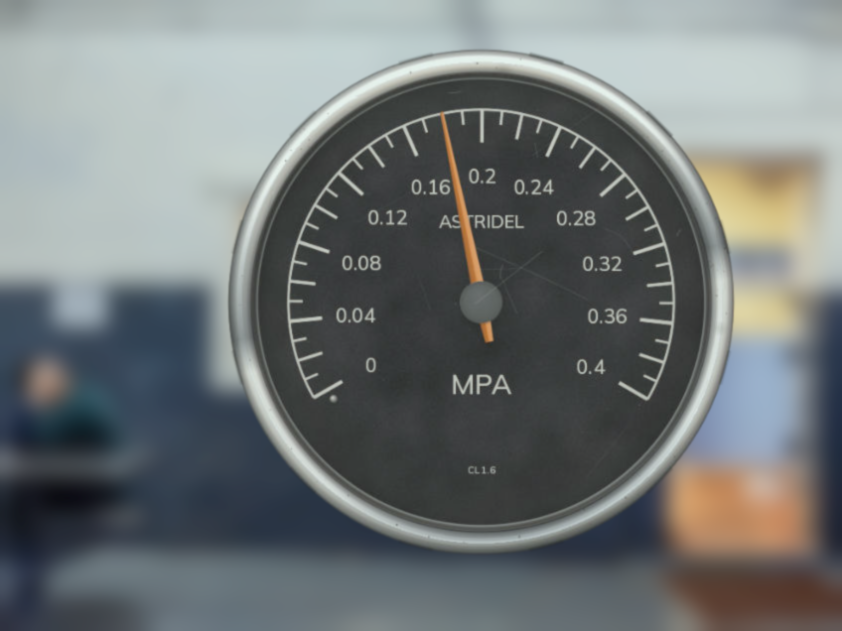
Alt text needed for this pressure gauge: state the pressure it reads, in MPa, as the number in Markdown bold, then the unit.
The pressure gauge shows **0.18** MPa
